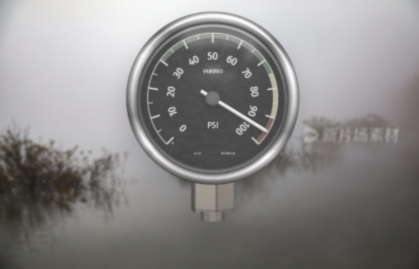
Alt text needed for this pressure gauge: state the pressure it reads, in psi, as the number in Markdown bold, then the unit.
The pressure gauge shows **95** psi
